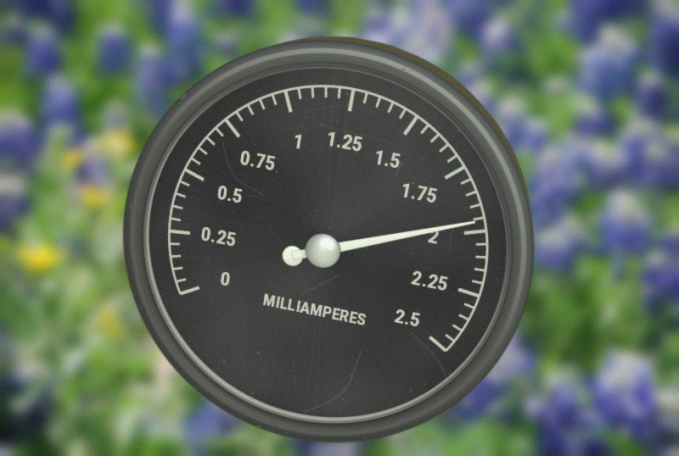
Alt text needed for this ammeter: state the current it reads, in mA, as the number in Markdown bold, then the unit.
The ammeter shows **1.95** mA
